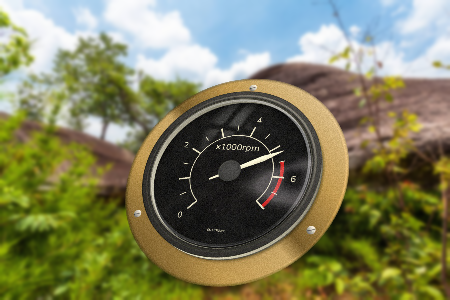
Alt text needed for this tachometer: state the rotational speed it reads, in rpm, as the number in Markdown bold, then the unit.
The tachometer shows **5250** rpm
